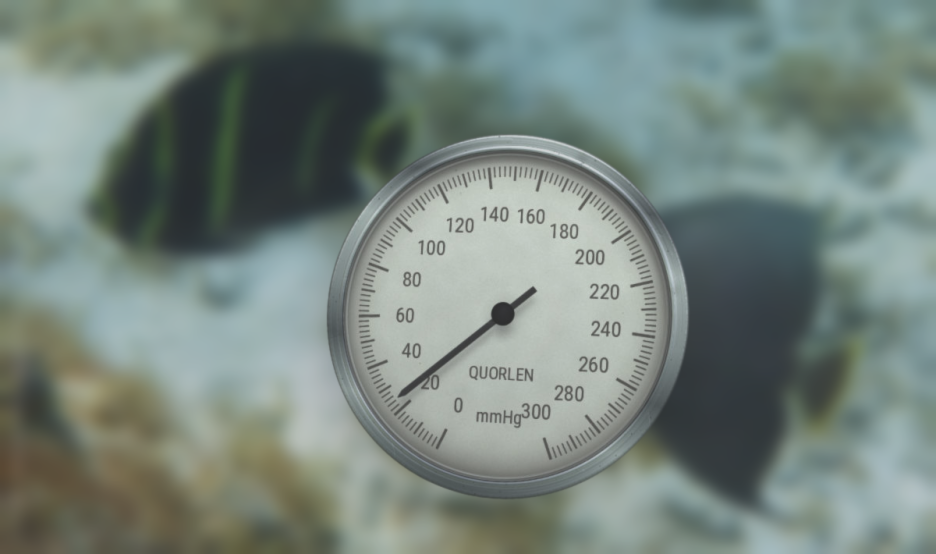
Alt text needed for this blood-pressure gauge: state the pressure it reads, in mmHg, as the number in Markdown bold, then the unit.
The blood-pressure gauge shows **24** mmHg
